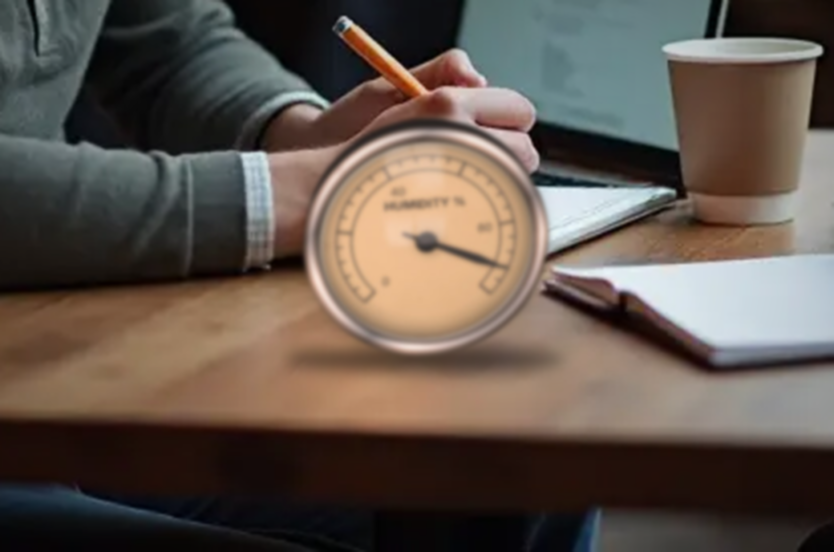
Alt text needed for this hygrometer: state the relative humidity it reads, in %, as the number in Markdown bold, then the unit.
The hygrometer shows **92** %
